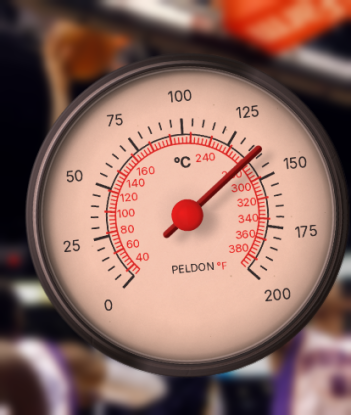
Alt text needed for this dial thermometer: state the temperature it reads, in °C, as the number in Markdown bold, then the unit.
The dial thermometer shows **137.5** °C
